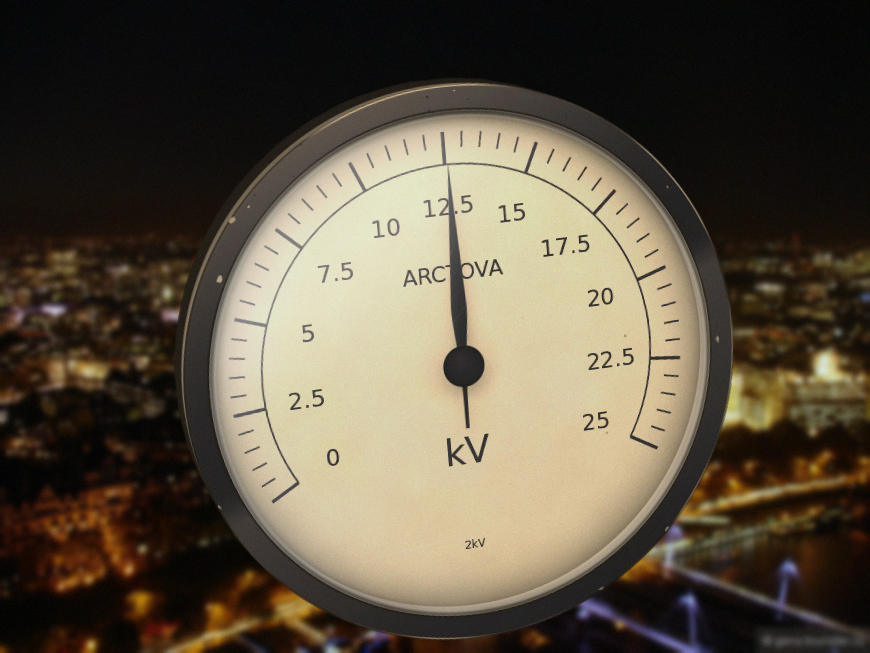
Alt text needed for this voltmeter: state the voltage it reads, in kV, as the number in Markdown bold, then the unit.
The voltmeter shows **12.5** kV
